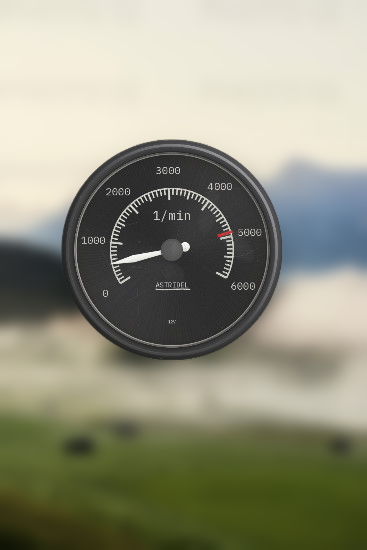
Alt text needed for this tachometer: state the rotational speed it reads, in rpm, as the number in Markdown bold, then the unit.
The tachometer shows **500** rpm
